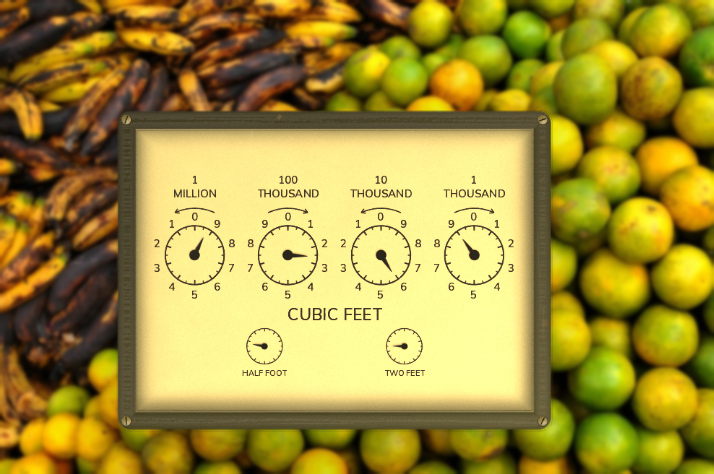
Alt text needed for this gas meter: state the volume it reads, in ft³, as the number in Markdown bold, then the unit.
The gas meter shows **925900** ft³
